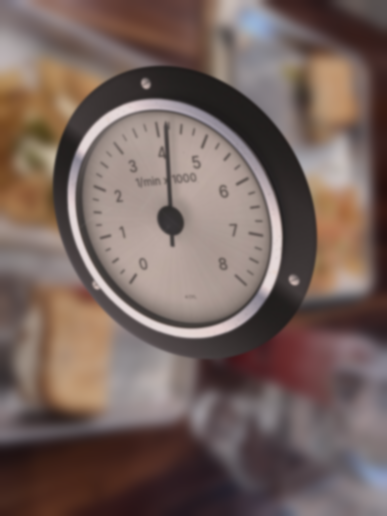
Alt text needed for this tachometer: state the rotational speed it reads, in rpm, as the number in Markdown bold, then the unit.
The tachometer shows **4250** rpm
